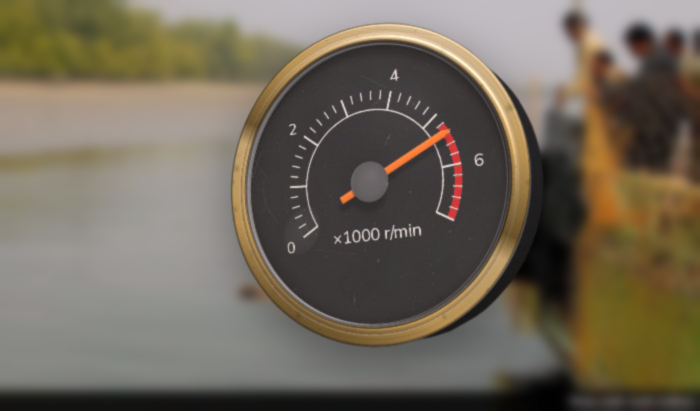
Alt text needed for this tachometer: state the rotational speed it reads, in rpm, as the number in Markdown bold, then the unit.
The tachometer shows **5400** rpm
